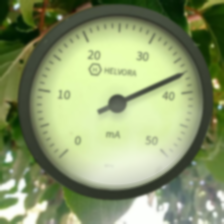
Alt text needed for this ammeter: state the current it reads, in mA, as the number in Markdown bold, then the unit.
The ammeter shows **37** mA
